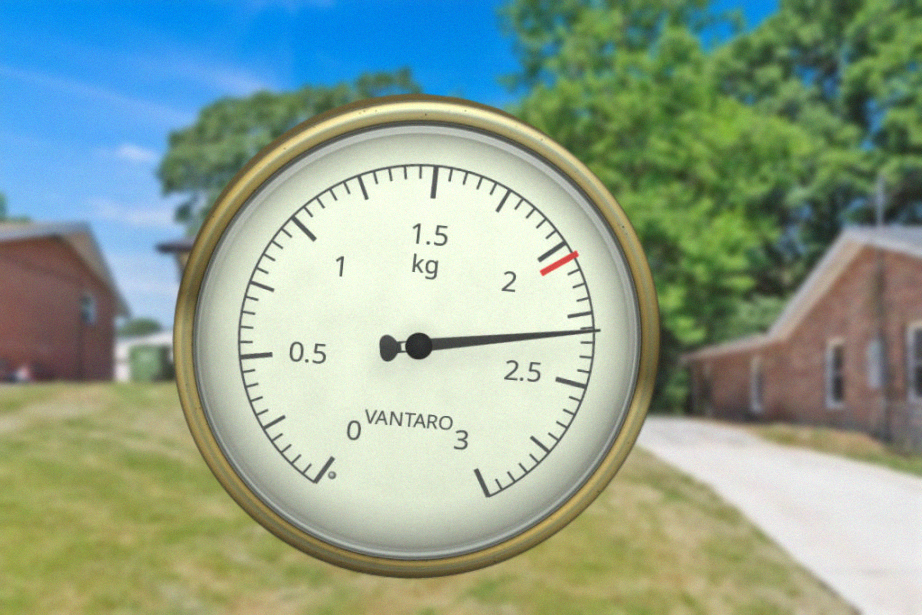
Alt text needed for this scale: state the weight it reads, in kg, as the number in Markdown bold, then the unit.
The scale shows **2.3** kg
